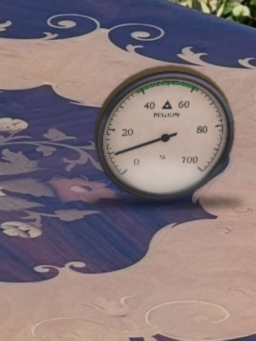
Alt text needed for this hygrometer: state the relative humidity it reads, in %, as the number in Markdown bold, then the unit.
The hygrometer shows **10** %
